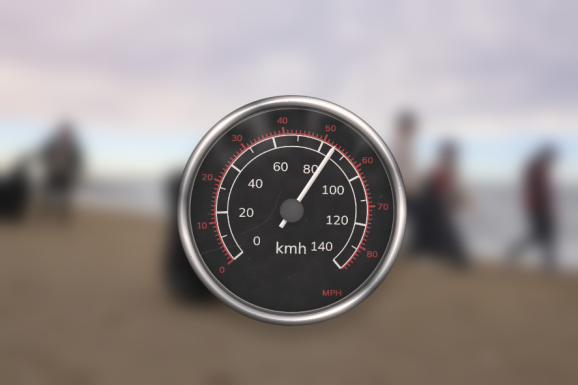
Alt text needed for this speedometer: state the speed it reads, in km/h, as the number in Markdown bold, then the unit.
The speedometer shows **85** km/h
